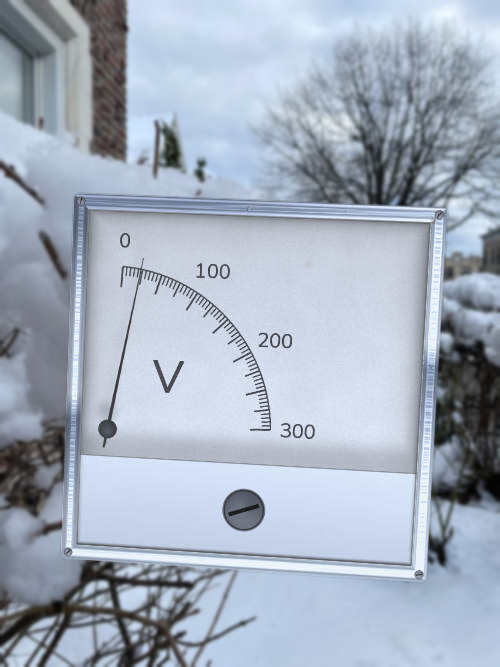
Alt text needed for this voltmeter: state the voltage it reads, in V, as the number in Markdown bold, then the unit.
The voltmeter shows **25** V
